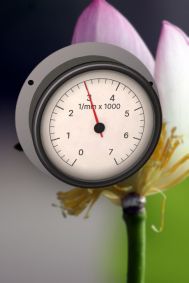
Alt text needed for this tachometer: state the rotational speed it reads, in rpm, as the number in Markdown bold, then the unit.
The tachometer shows **3000** rpm
